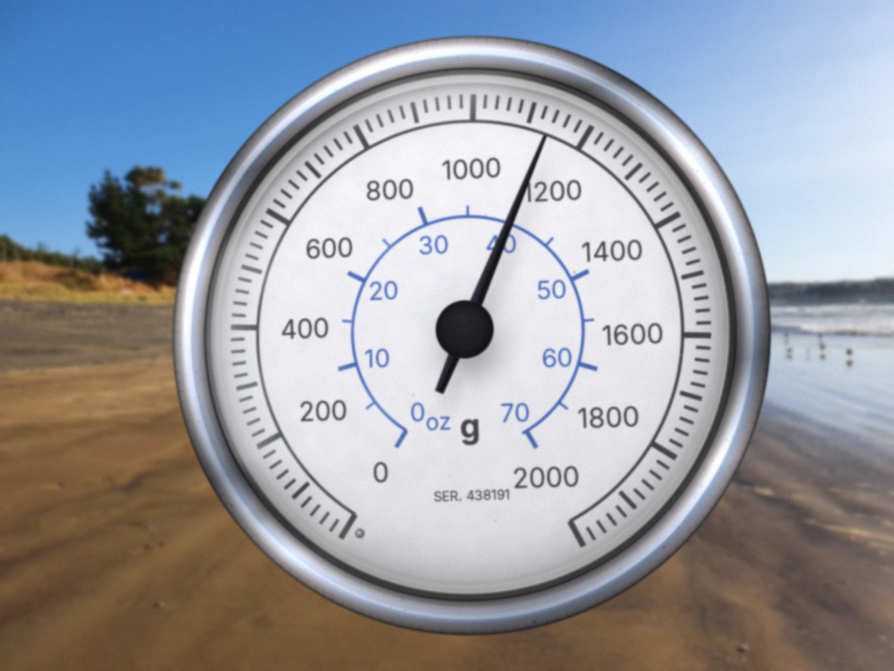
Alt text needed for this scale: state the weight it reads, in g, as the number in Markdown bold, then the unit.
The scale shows **1140** g
